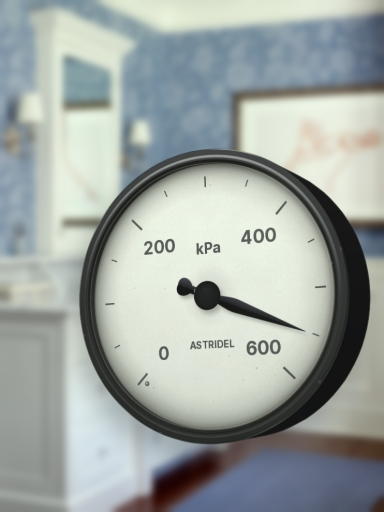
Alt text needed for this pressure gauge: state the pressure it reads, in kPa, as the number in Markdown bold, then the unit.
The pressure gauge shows **550** kPa
